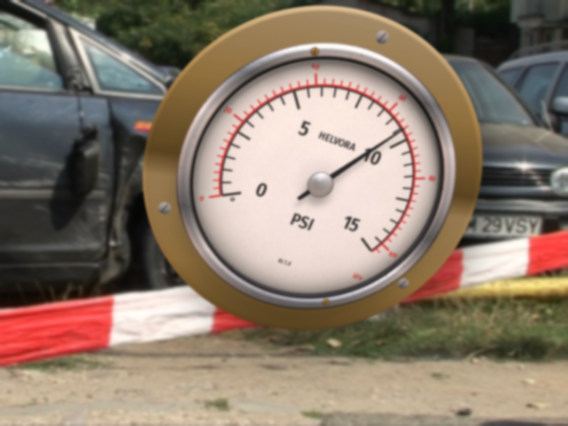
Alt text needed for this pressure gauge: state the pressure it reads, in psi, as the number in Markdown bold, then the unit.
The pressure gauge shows **9.5** psi
